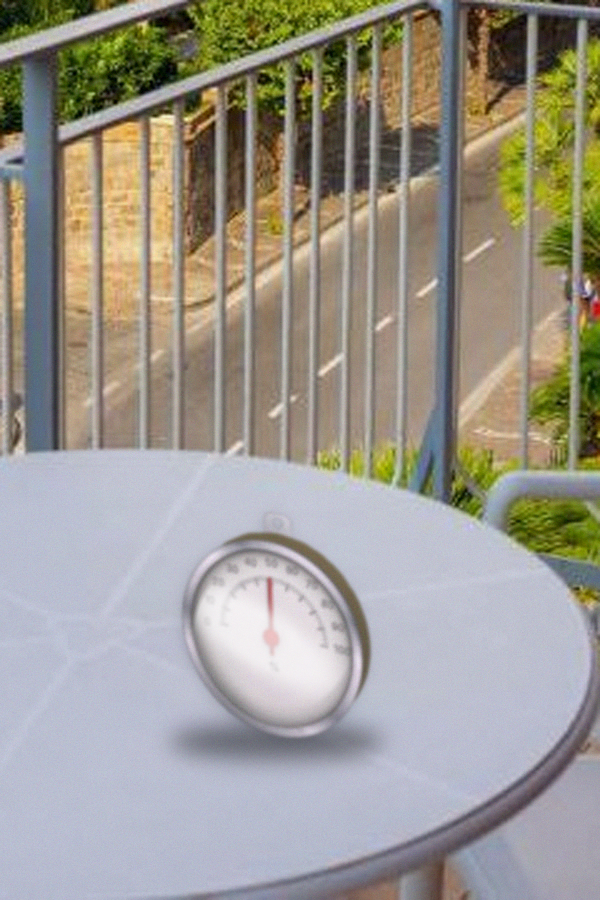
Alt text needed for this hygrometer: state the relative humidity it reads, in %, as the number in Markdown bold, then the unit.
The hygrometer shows **50** %
